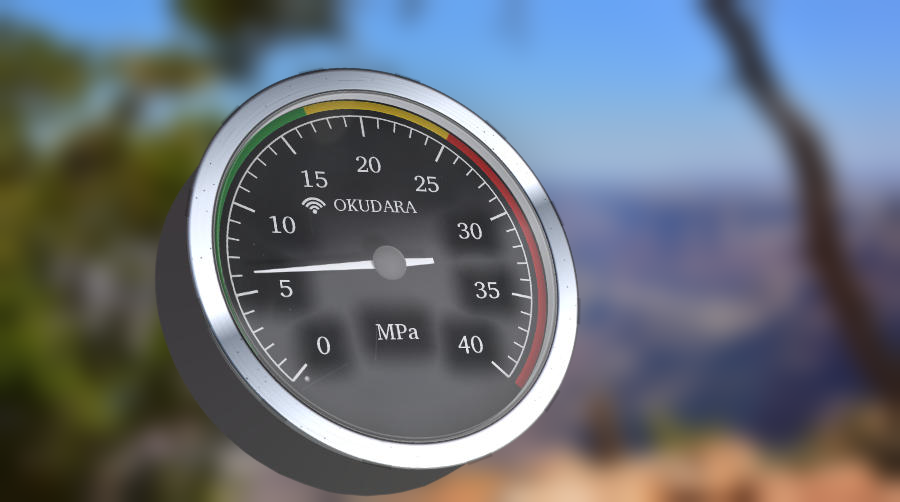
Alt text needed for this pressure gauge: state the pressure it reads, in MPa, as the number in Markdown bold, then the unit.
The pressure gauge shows **6** MPa
